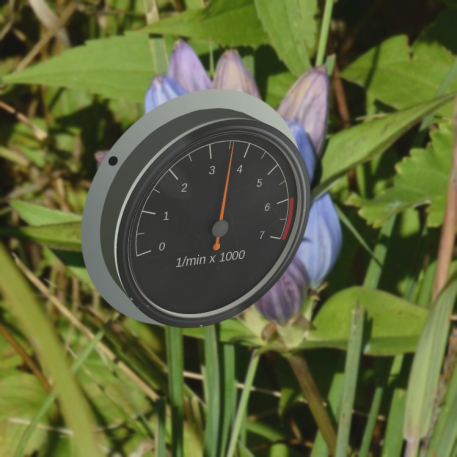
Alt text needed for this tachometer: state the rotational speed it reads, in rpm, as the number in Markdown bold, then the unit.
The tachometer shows **3500** rpm
